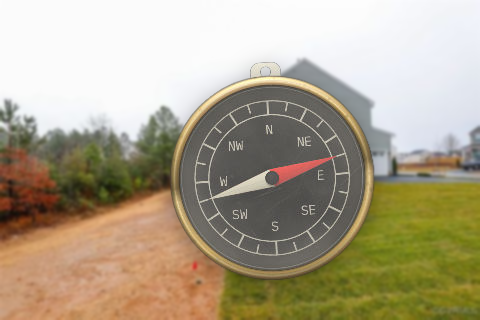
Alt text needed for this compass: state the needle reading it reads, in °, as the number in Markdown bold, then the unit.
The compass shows **75** °
